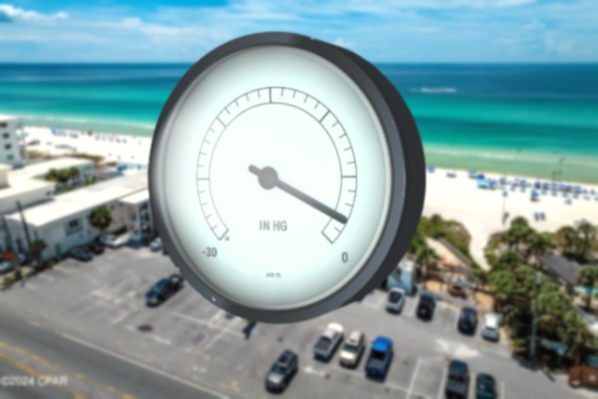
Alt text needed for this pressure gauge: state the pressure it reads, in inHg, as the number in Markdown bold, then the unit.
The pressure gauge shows **-2** inHg
